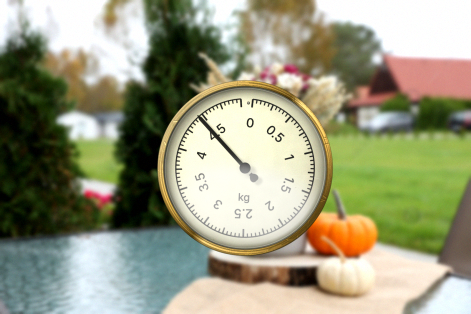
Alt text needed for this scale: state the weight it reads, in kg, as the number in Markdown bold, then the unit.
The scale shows **4.45** kg
